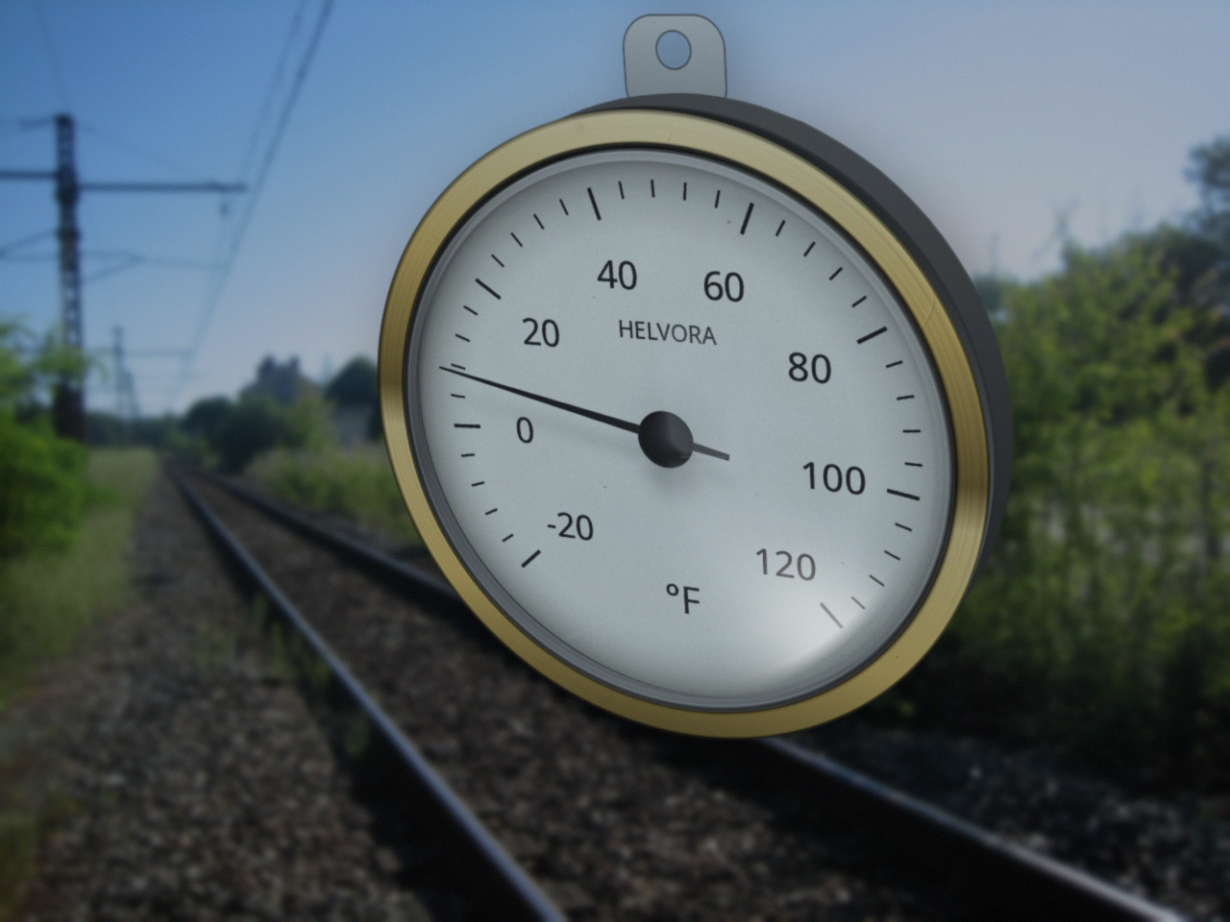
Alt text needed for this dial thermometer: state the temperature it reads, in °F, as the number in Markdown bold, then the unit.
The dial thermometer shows **8** °F
